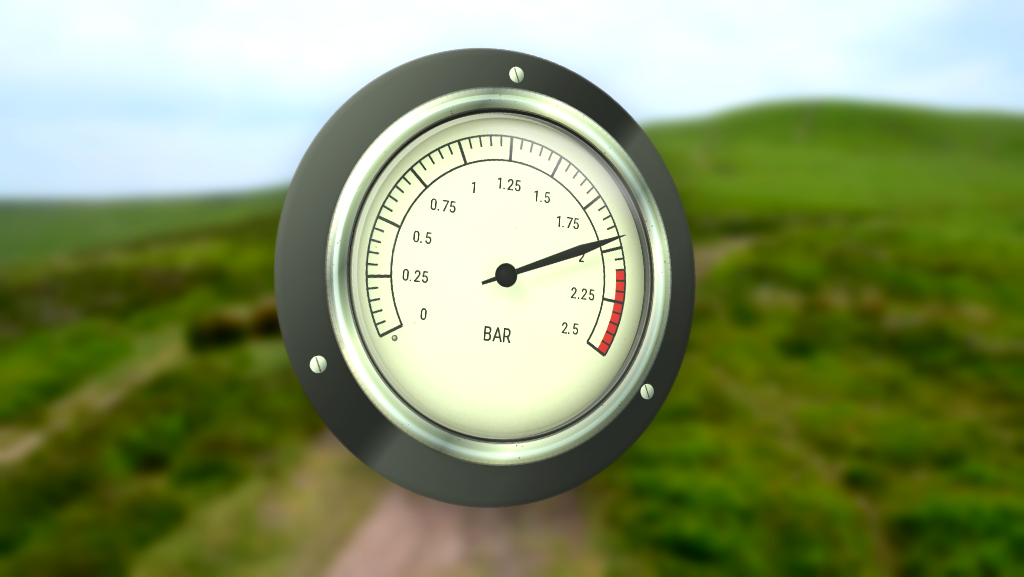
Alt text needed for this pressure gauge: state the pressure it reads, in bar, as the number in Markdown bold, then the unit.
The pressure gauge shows **1.95** bar
